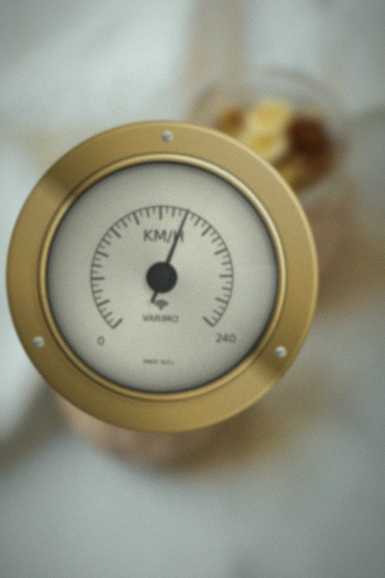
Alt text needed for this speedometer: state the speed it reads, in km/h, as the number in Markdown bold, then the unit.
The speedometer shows **140** km/h
